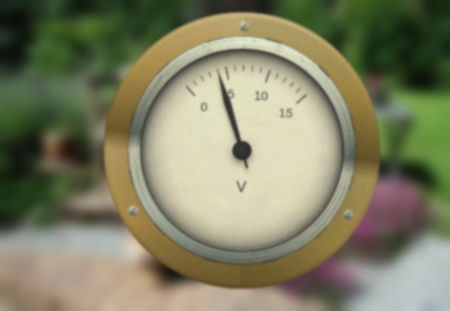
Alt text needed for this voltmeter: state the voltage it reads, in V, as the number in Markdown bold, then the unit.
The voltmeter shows **4** V
